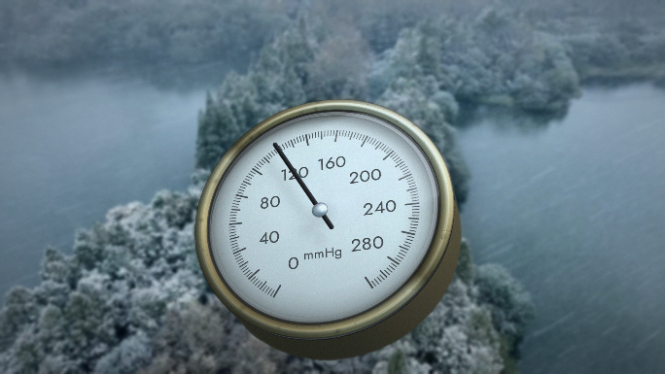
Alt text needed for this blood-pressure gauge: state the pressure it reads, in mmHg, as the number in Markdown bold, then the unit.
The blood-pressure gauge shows **120** mmHg
